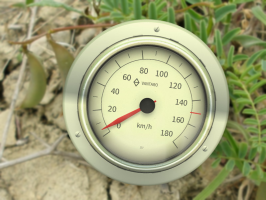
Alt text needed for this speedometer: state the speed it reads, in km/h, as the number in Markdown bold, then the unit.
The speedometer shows **5** km/h
